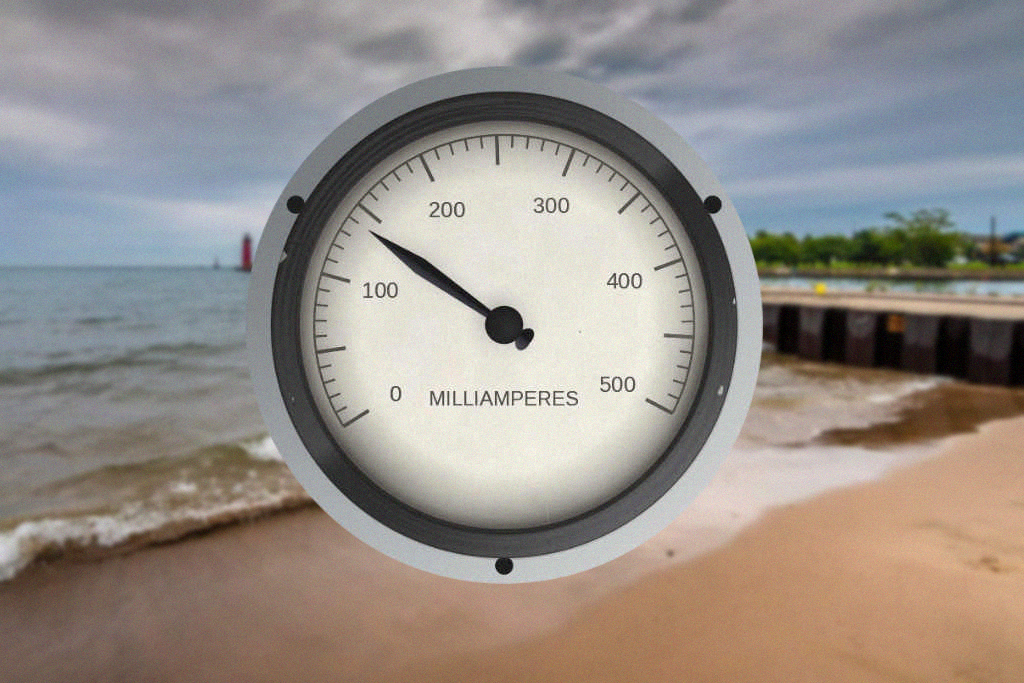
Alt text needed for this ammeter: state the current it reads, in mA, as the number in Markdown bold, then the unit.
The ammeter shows **140** mA
